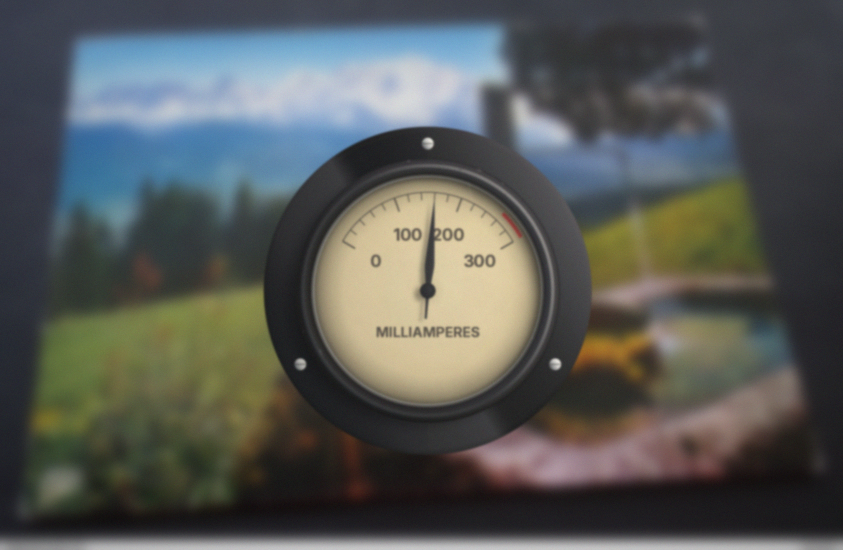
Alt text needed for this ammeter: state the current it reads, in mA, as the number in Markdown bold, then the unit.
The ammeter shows **160** mA
